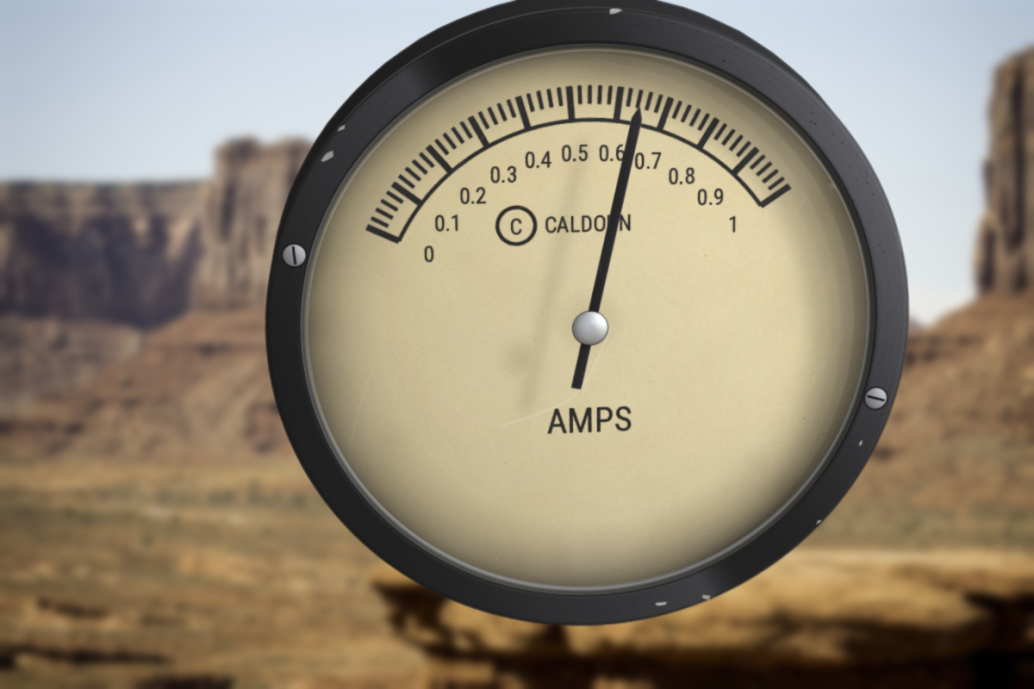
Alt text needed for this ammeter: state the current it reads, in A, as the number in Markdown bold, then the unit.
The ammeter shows **0.64** A
